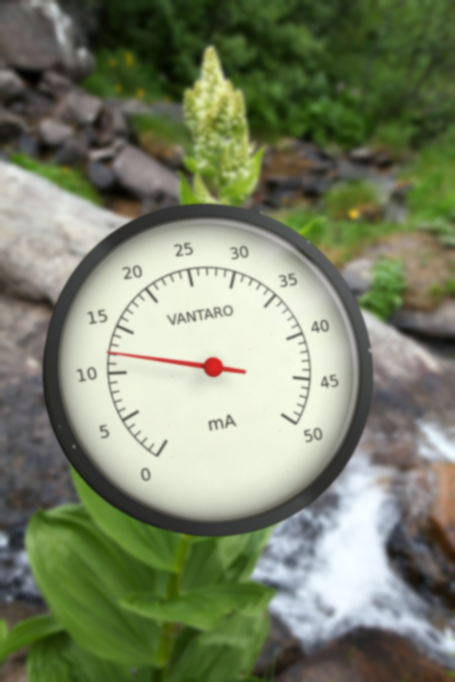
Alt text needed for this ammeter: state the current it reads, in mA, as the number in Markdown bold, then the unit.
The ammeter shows **12** mA
